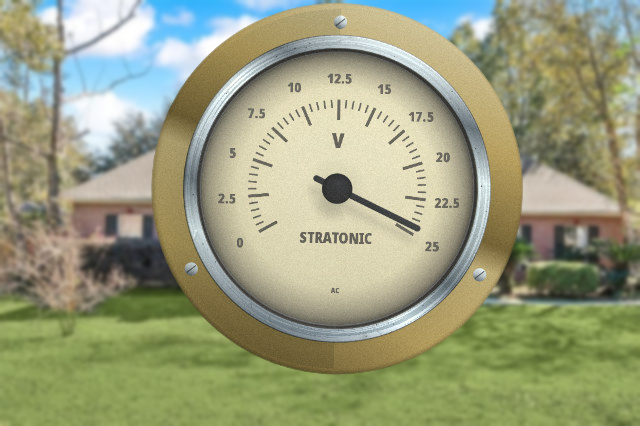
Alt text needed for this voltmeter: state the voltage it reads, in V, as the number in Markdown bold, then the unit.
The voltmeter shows **24.5** V
